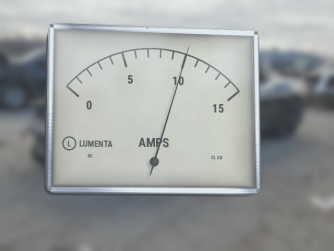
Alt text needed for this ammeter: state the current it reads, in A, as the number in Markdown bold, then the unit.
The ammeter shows **10** A
